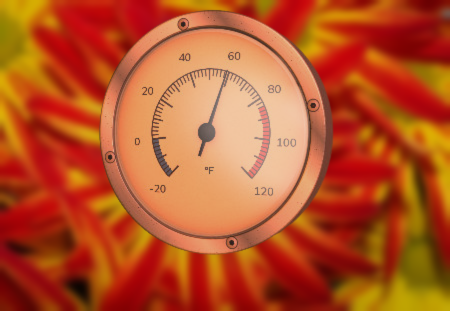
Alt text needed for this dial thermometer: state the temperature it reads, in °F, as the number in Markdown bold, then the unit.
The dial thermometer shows **60** °F
